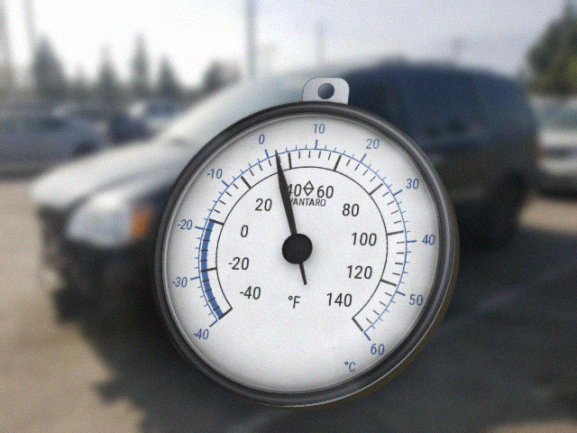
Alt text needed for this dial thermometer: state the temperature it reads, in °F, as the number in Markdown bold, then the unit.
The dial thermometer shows **36** °F
